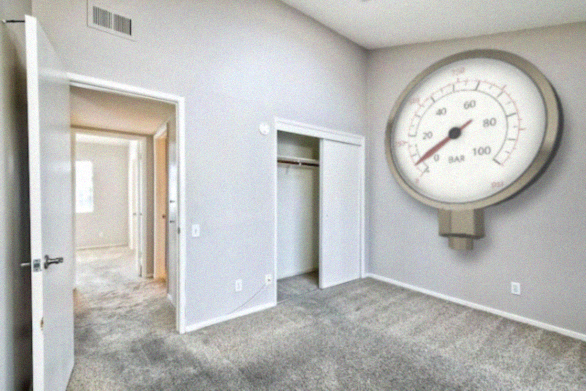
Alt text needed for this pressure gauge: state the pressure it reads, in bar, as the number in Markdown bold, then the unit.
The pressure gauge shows **5** bar
